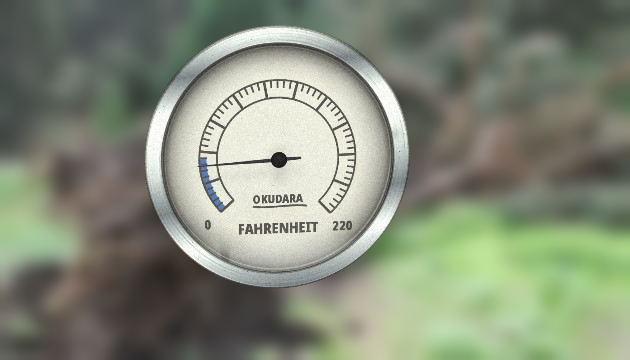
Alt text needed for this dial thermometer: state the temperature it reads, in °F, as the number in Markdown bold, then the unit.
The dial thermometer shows **32** °F
